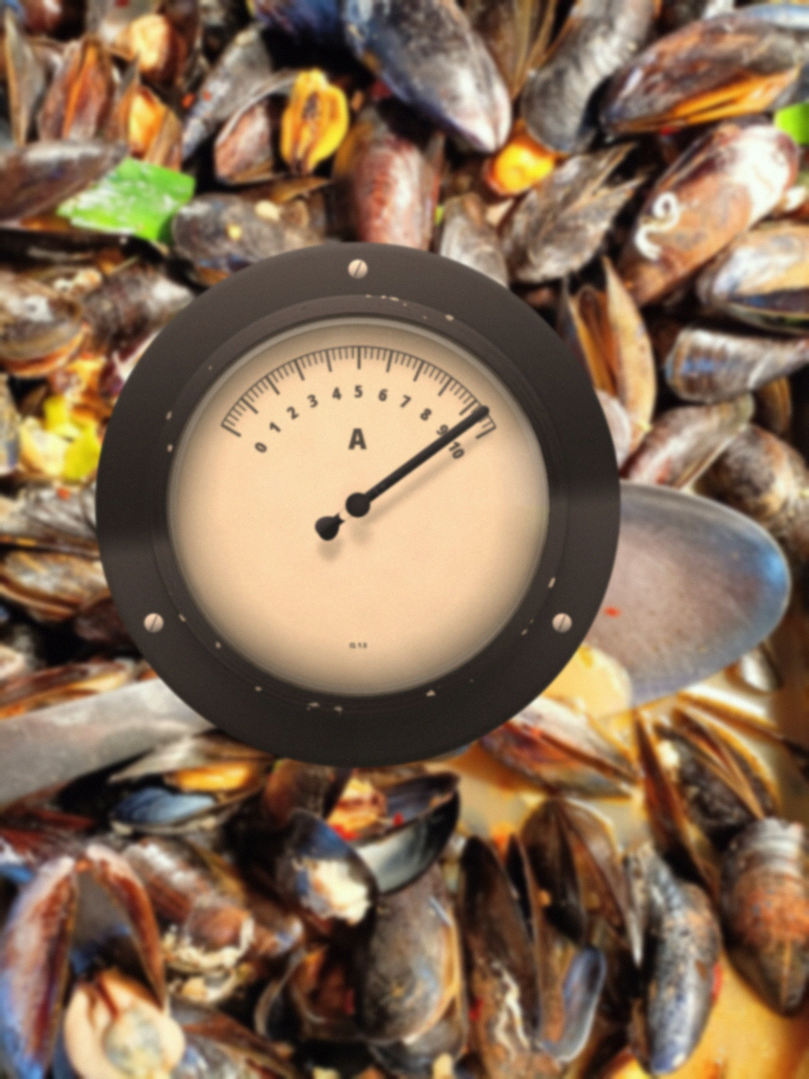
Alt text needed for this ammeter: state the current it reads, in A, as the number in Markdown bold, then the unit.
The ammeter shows **9.4** A
